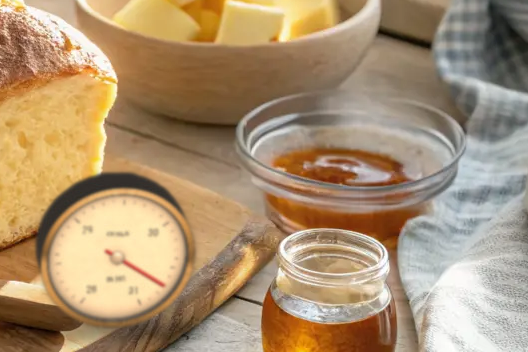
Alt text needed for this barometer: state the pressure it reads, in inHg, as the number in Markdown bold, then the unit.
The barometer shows **30.7** inHg
